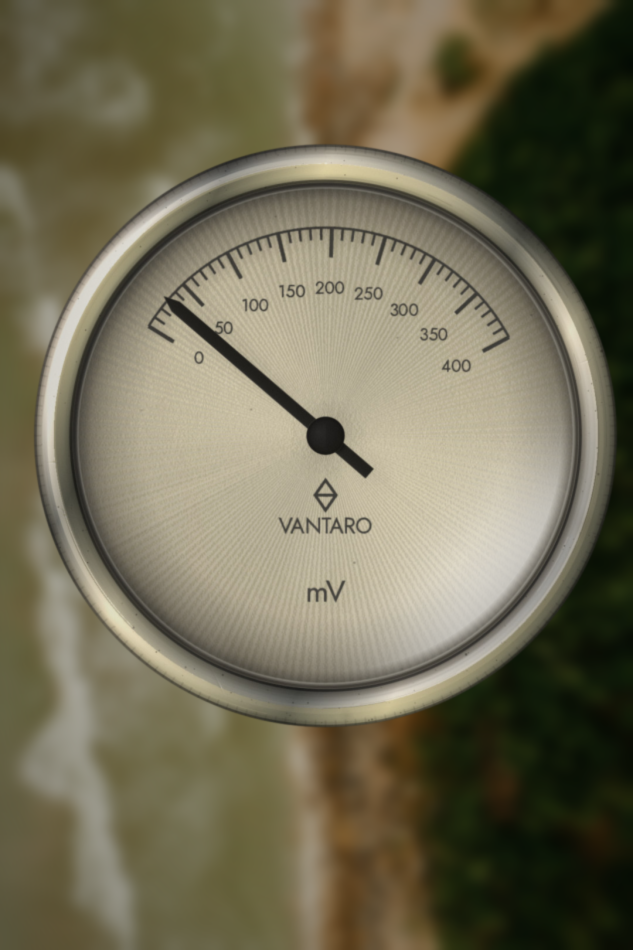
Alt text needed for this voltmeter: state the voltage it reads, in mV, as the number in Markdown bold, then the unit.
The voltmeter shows **30** mV
